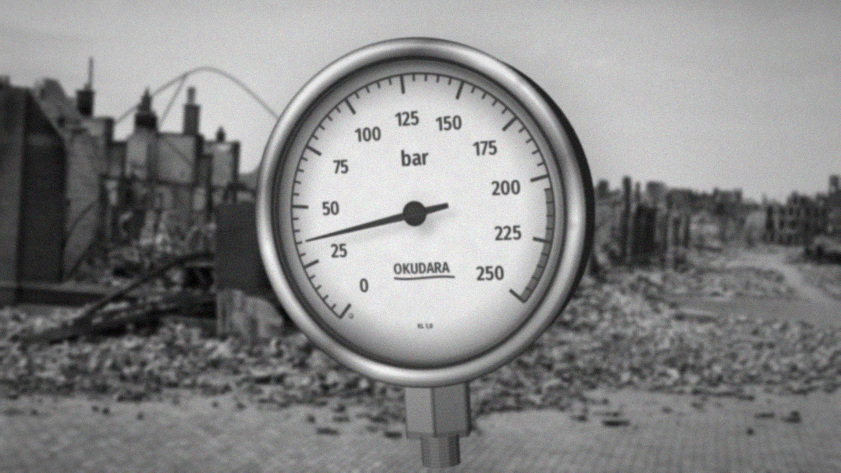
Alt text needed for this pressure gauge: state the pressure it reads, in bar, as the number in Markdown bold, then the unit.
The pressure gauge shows **35** bar
